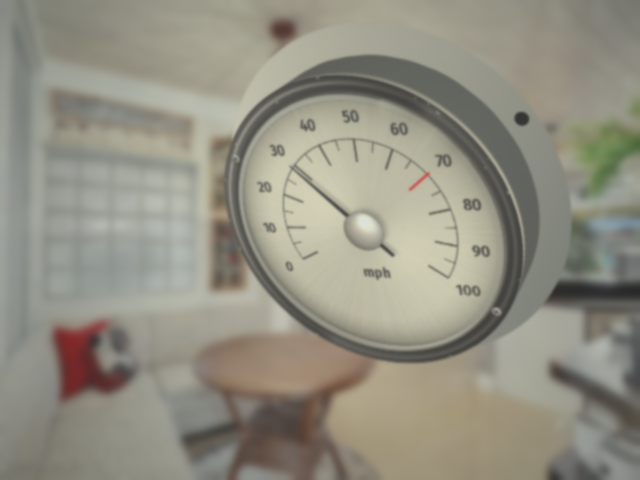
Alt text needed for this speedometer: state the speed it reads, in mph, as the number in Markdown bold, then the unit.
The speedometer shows **30** mph
